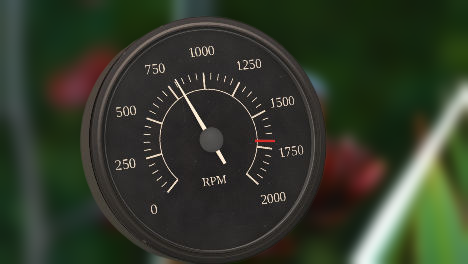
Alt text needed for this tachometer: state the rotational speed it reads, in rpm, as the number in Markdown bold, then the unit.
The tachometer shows **800** rpm
